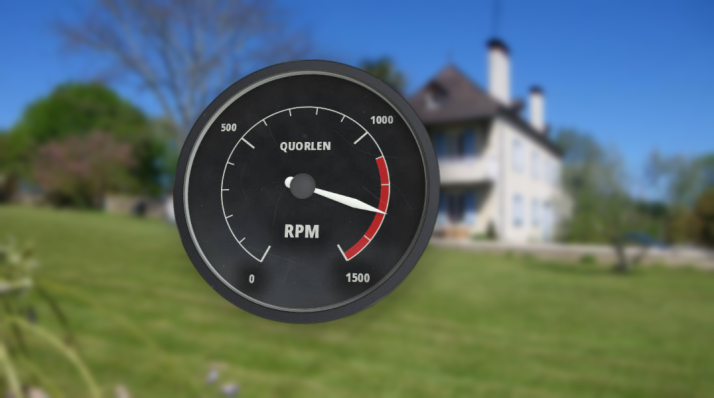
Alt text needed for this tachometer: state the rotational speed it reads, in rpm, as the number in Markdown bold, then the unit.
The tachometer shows **1300** rpm
